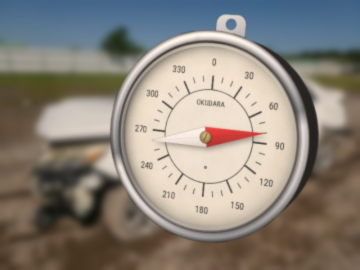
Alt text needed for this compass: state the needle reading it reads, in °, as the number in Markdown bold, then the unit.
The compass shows **80** °
